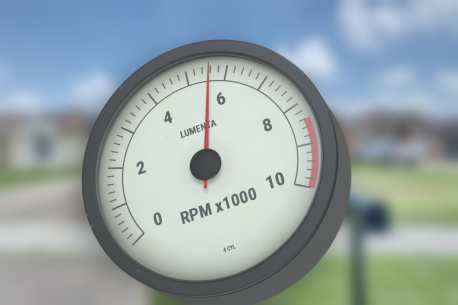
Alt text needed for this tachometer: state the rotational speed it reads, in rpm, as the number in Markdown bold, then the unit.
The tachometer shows **5600** rpm
